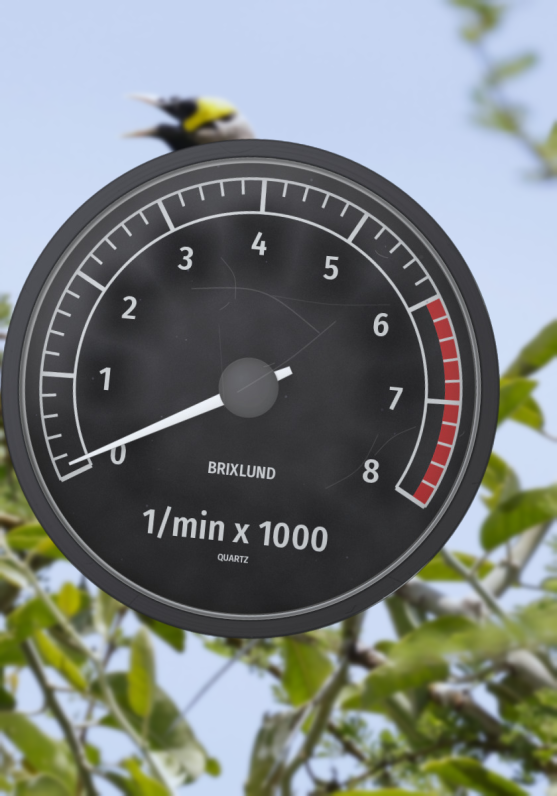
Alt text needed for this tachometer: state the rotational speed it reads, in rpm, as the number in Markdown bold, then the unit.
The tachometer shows **100** rpm
